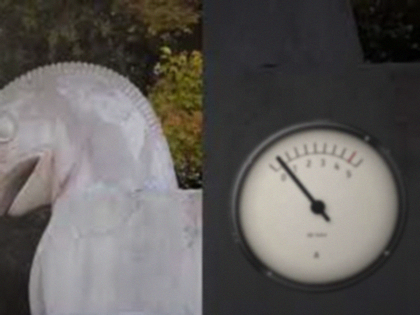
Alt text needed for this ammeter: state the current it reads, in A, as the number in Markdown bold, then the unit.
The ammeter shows **0.5** A
